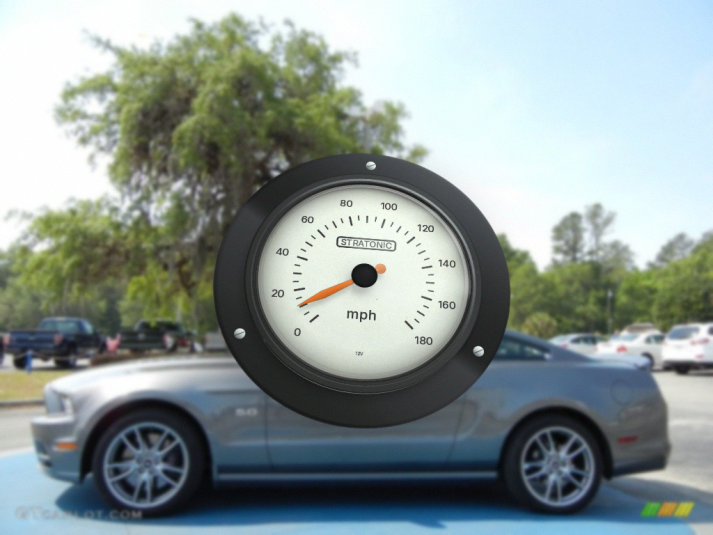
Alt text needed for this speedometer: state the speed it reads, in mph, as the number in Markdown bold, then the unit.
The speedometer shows **10** mph
